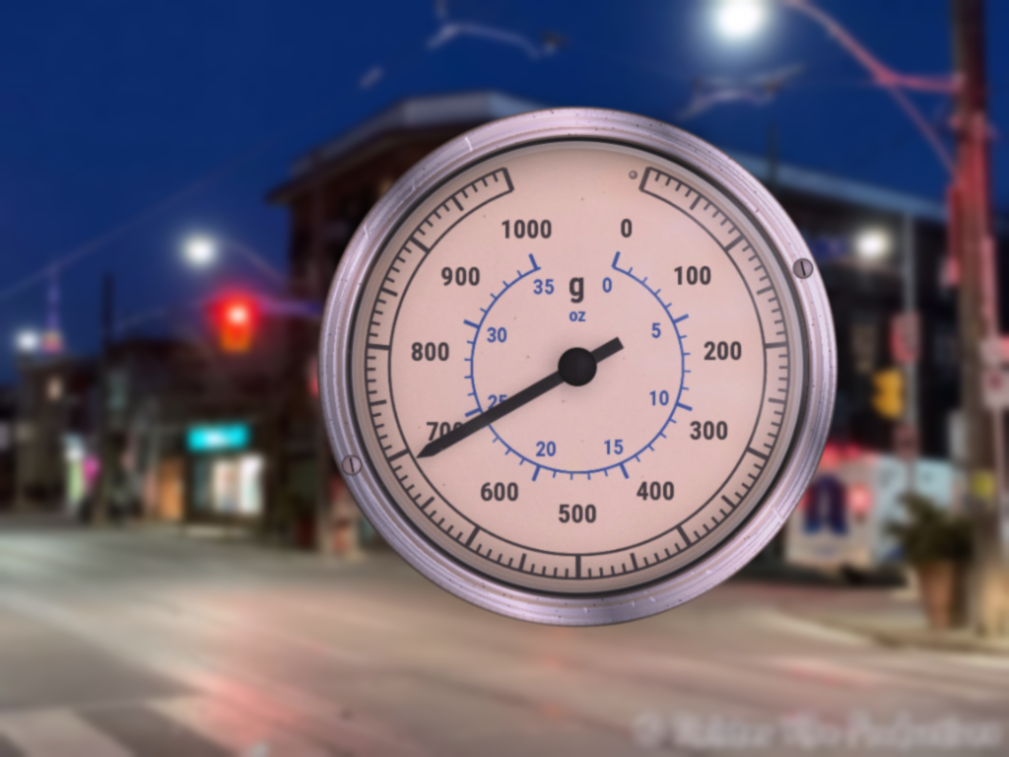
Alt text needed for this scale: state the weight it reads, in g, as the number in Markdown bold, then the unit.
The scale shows **690** g
